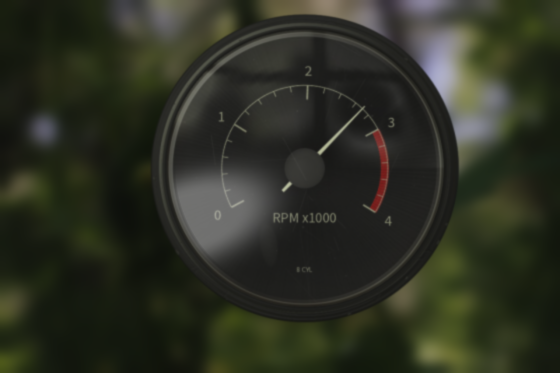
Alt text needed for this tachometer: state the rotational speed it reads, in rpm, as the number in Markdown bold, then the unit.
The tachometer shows **2700** rpm
